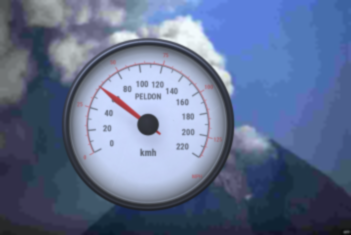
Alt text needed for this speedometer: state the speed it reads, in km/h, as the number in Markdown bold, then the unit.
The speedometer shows **60** km/h
